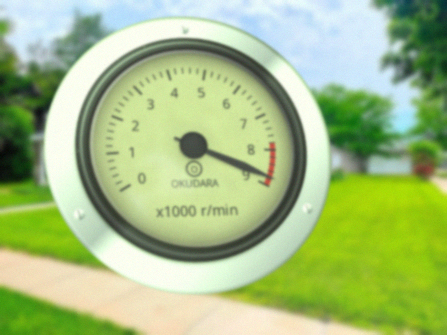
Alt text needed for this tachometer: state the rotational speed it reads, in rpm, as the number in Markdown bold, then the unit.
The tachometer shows **8800** rpm
